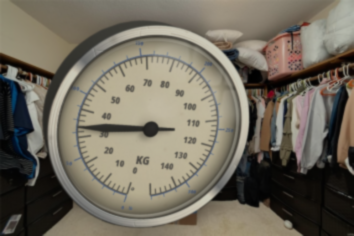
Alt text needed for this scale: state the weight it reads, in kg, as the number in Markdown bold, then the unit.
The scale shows **34** kg
